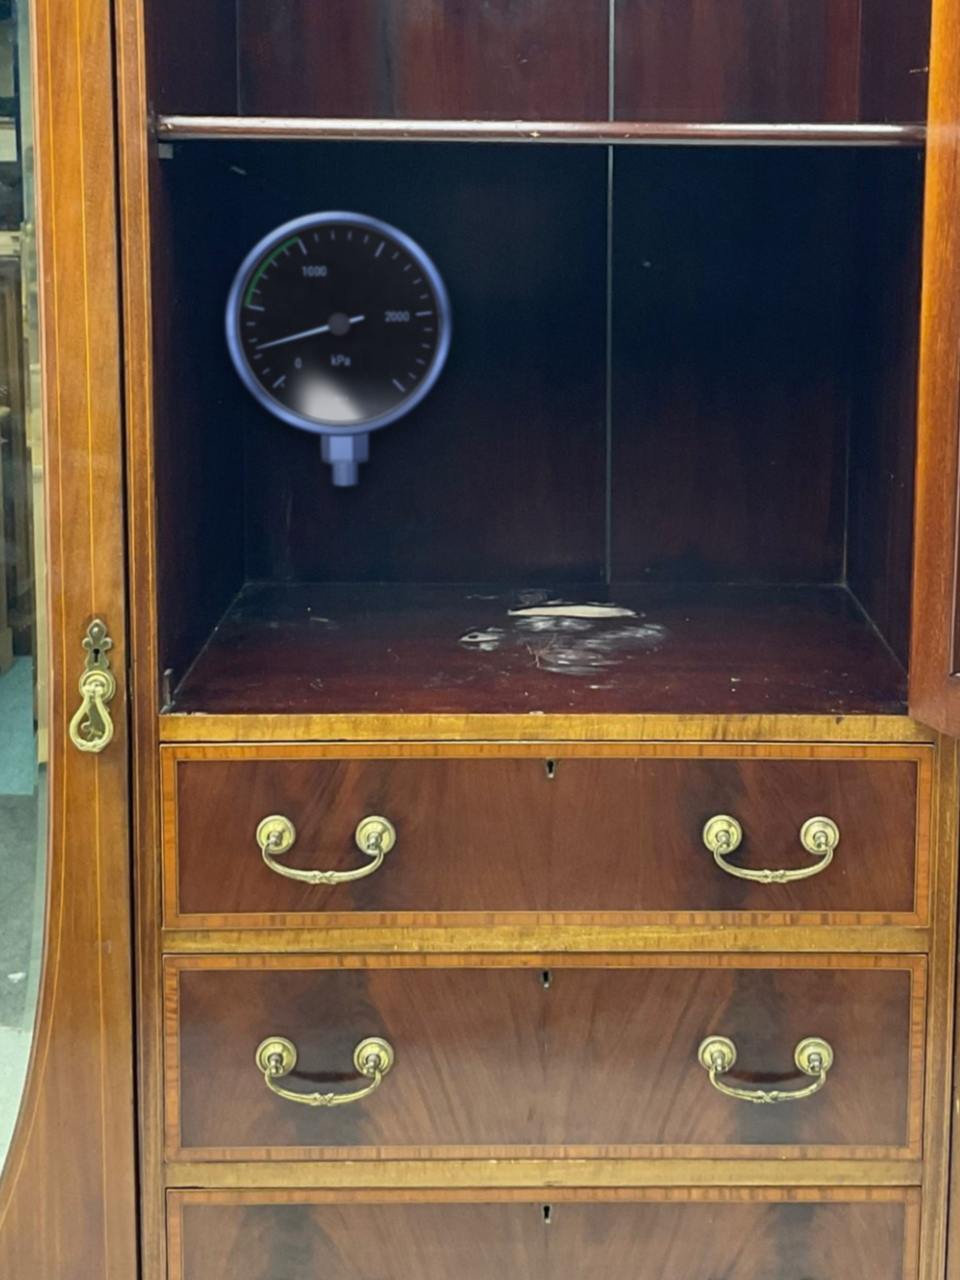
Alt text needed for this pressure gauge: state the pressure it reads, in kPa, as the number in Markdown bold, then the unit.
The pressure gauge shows **250** kPa
